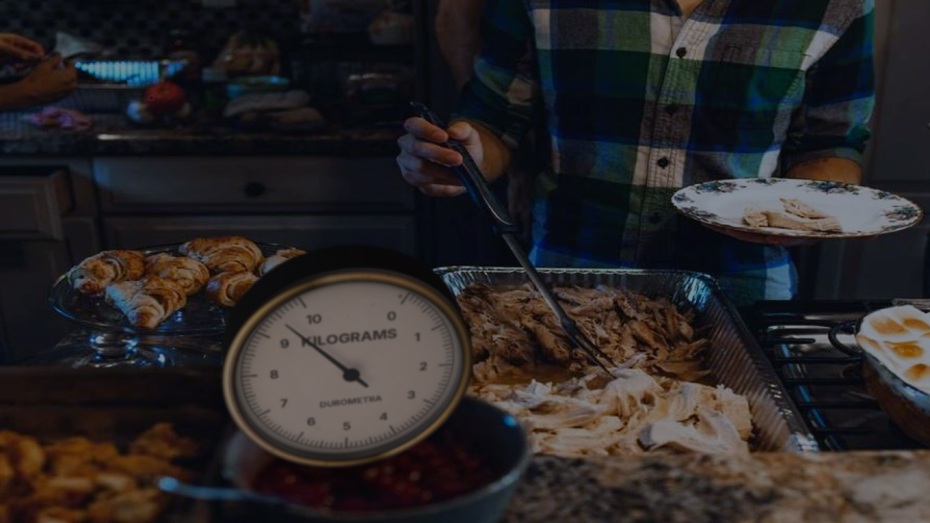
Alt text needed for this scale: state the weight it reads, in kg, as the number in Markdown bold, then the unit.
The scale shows **9.5** kg
